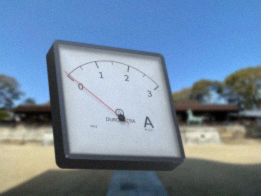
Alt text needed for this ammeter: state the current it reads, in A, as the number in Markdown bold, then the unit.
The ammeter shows **0** A
